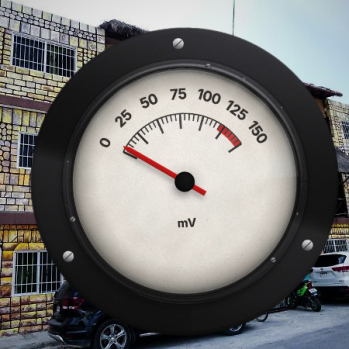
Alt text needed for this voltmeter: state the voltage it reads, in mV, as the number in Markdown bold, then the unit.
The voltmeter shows **5** mV
